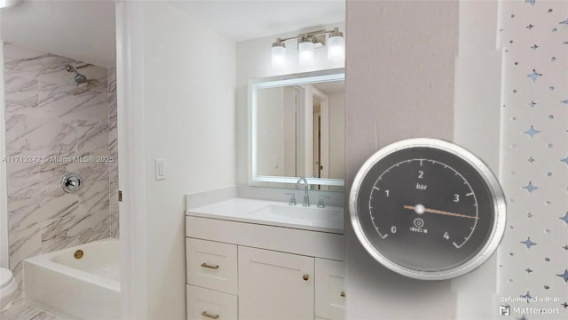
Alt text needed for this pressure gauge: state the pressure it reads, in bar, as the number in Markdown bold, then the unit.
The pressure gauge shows **3.4** bar
